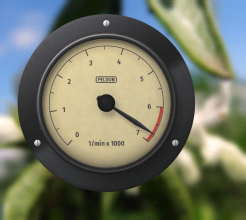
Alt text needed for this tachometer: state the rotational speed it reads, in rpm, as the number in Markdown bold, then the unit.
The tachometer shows **6750** rpm
